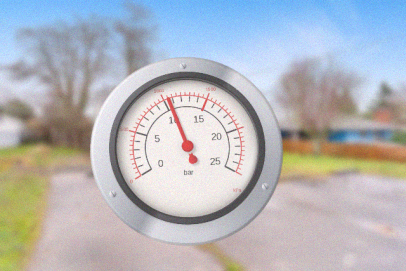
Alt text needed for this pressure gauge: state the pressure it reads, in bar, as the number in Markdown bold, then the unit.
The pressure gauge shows **10.5** bar
